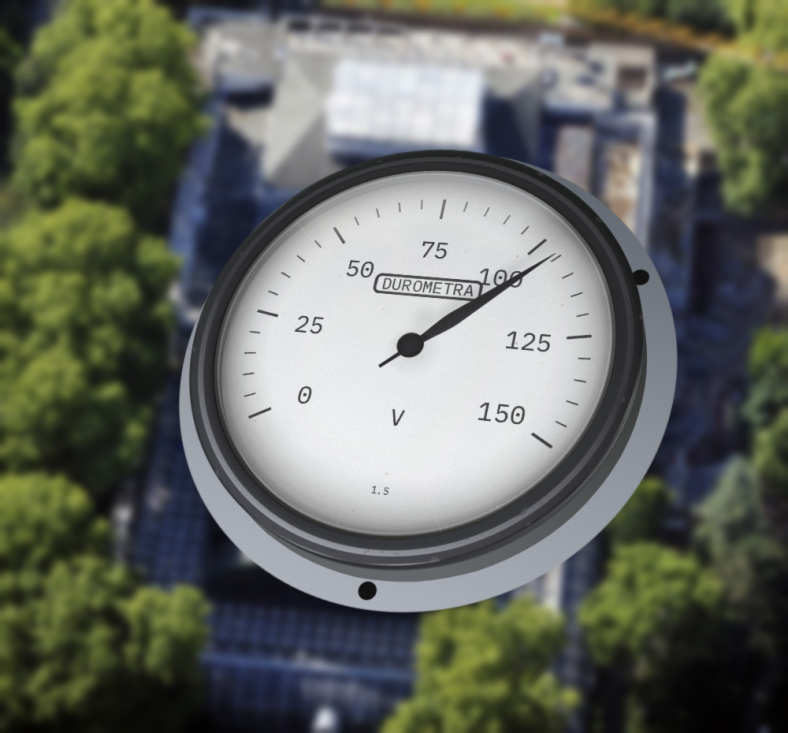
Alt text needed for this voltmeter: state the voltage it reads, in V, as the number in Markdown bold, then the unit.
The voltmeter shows **105** V
